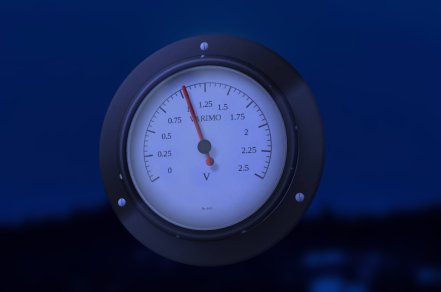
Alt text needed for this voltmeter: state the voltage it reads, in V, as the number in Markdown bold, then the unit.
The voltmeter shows **1.05** V
